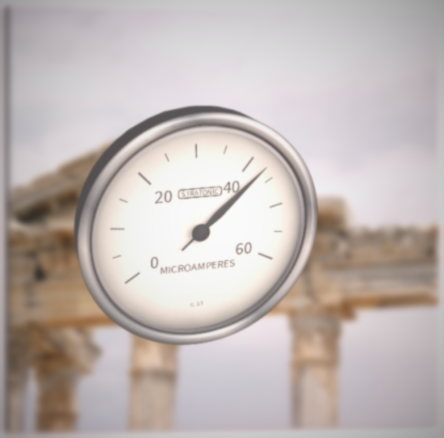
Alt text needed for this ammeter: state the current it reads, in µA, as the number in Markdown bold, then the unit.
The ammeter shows **42.5** µA
